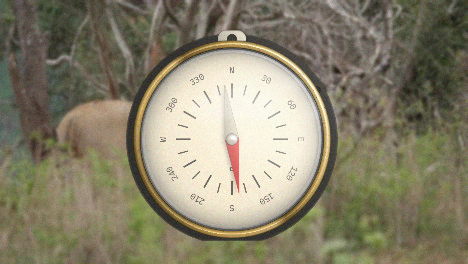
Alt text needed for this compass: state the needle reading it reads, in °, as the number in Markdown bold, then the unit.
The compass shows **172.5** °
